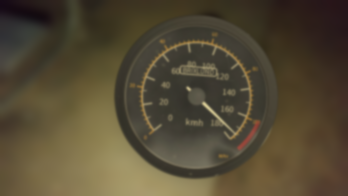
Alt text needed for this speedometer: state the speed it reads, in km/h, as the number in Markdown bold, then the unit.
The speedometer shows **175** km/h
